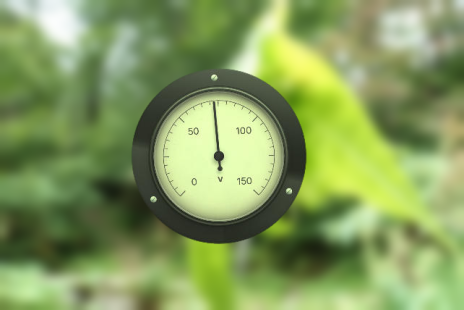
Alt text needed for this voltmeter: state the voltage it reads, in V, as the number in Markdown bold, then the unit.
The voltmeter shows **72.5** V
